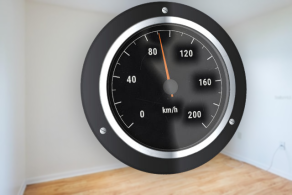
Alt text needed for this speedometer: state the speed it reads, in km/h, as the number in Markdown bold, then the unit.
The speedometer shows **90** km/h
